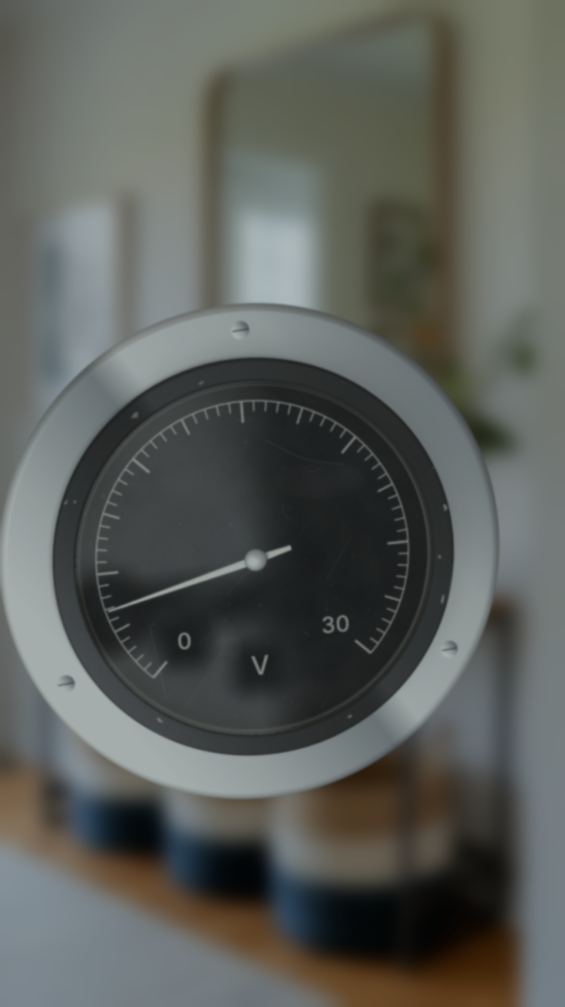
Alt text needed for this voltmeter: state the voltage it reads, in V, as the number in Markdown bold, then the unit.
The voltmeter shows **3.5** V
